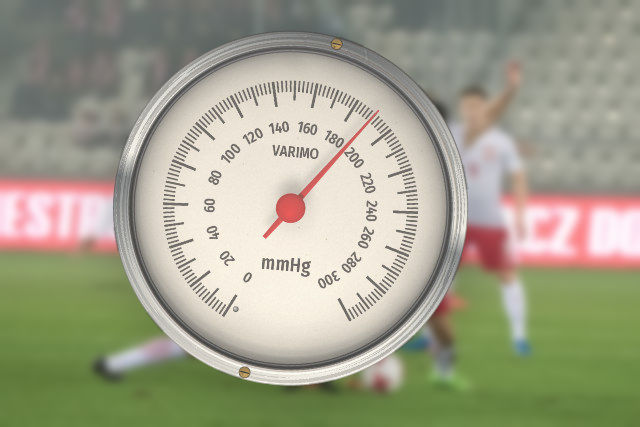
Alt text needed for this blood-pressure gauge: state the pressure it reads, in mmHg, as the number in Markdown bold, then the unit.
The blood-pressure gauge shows **190** mmHg
